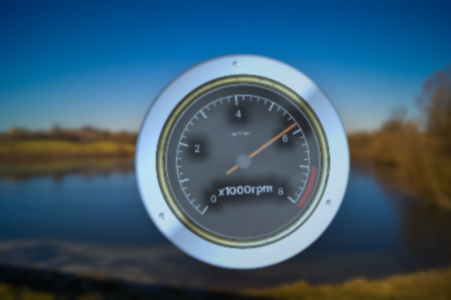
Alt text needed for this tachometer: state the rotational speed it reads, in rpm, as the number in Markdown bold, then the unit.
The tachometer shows **5800** rpm
